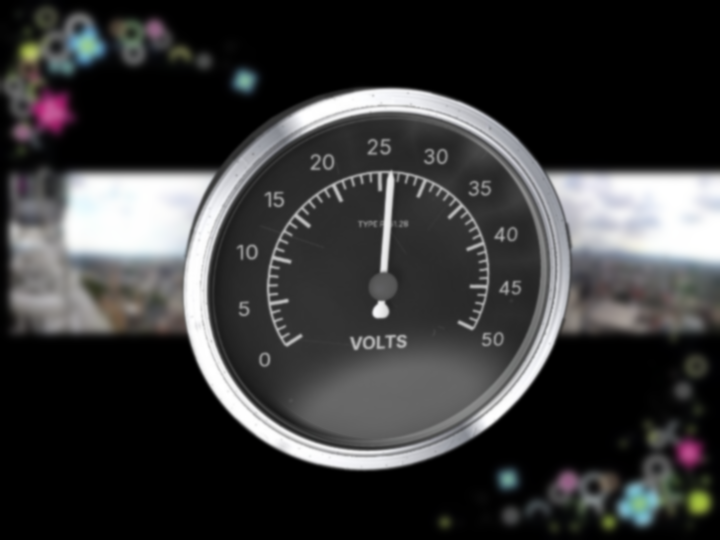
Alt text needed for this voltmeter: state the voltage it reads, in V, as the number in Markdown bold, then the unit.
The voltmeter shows **26** V
